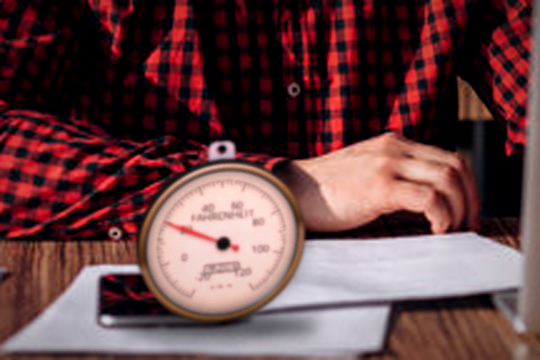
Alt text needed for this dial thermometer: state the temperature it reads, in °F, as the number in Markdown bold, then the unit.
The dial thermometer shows **20** °F
